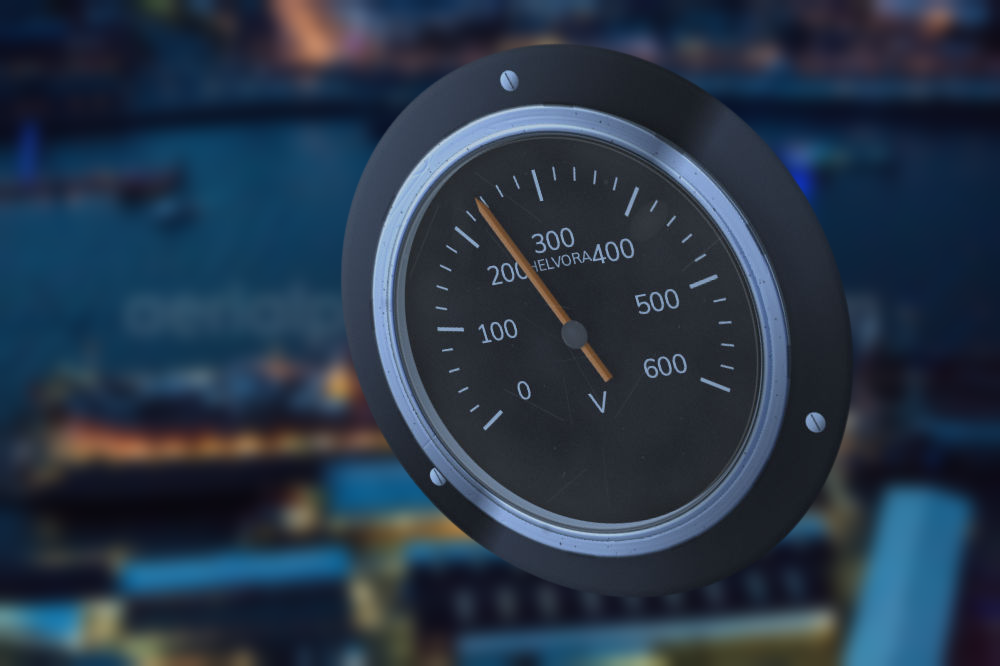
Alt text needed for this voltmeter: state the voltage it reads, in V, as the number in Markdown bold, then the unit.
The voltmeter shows **240** V
